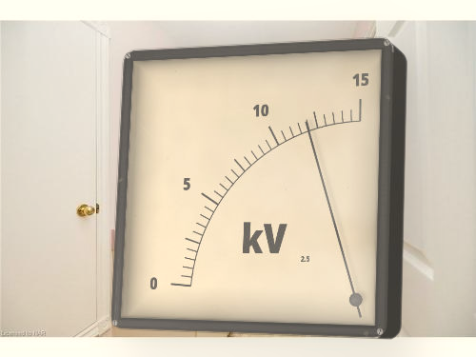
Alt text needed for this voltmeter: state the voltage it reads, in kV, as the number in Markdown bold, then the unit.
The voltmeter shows **12** kV
